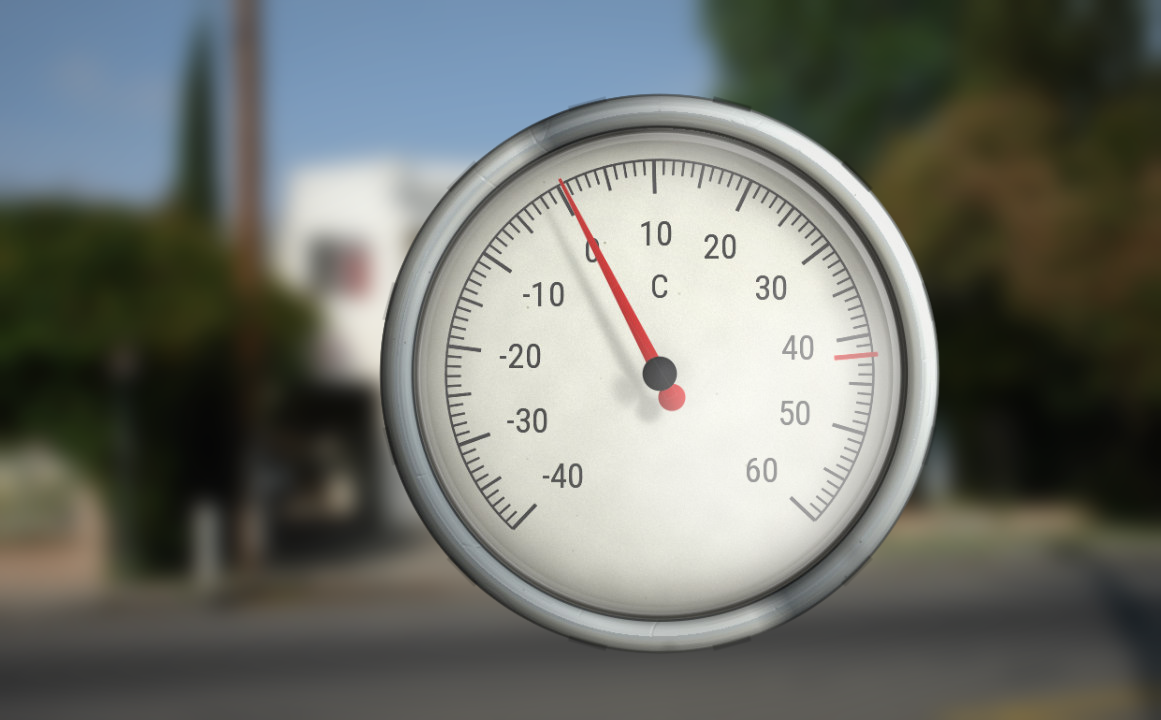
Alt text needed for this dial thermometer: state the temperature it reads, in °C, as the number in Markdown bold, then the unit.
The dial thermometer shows **0.5** °C
